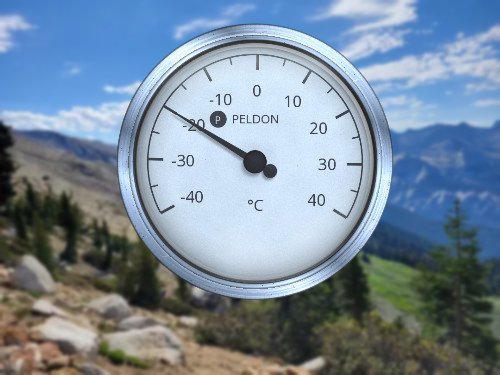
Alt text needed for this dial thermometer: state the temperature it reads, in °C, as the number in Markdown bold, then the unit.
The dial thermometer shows **-20** °C
